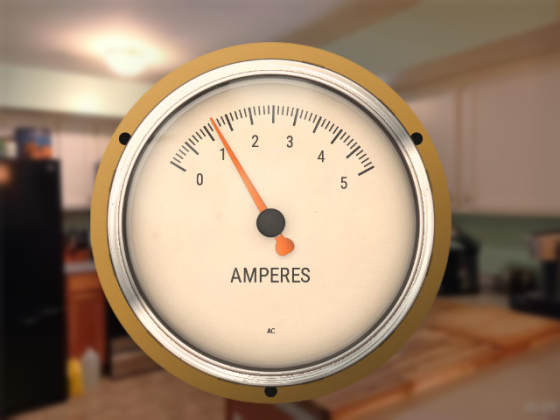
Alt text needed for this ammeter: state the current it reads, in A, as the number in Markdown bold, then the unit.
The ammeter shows **1.2** A
